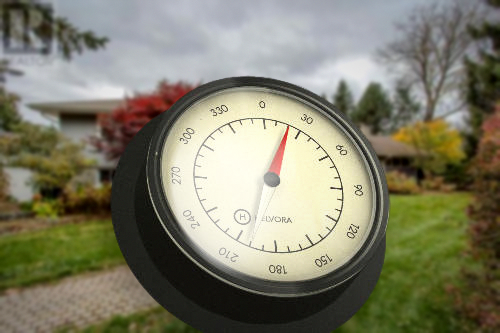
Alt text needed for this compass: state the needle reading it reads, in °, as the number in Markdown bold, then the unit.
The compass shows **20** °
